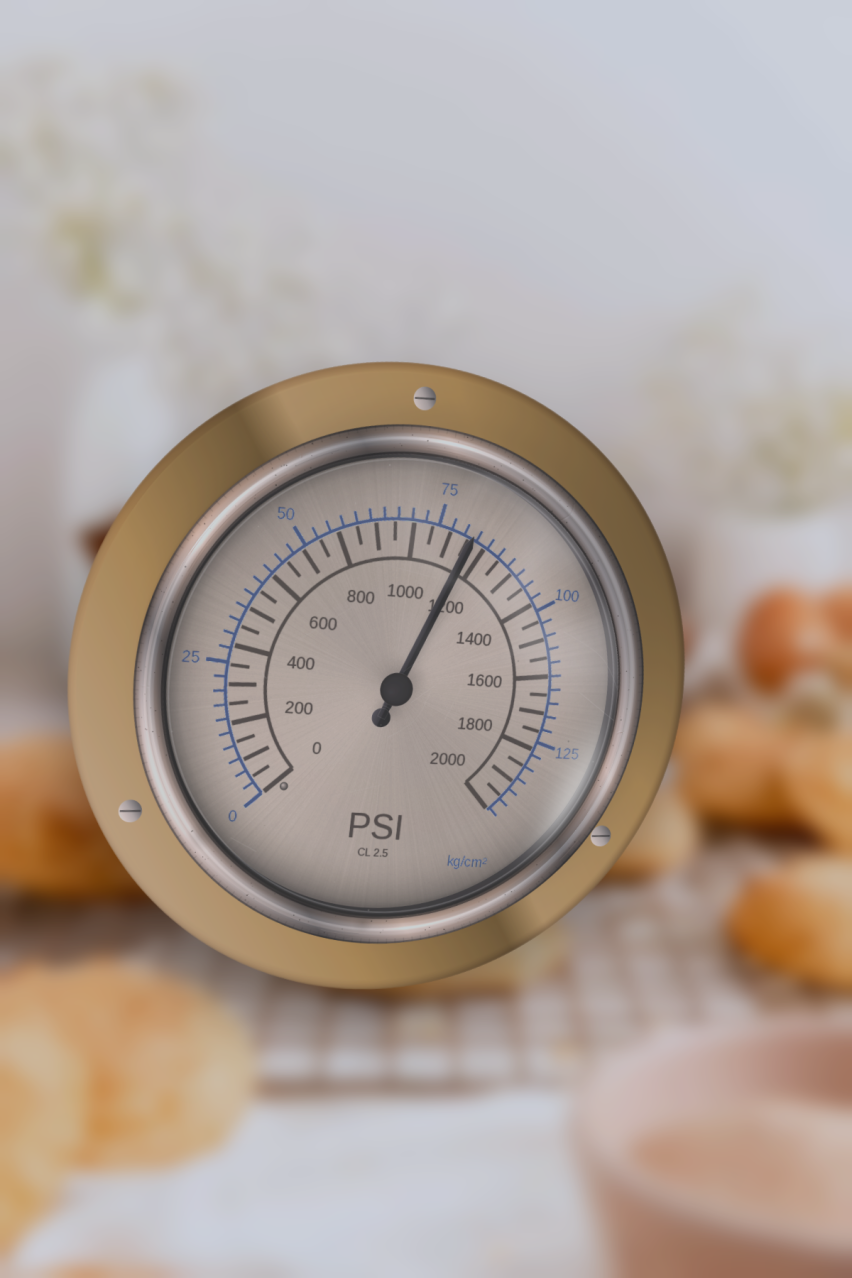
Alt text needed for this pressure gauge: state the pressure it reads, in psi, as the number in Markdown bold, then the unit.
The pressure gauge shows **1150** psi
